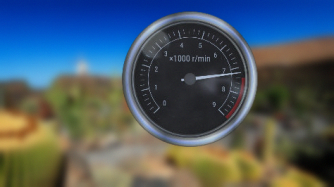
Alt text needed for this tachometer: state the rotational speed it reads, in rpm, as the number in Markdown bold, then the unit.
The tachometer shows **7200** rpm
